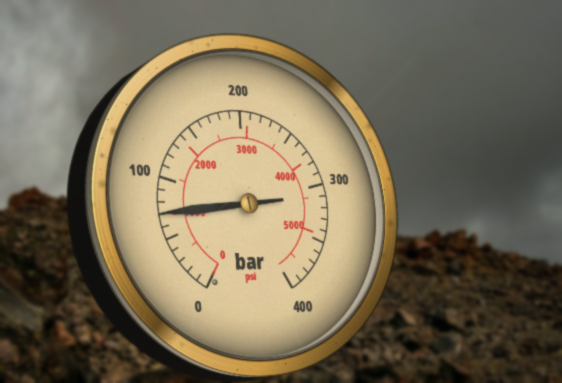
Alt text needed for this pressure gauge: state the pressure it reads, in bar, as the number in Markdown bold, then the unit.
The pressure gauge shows **70** bar
